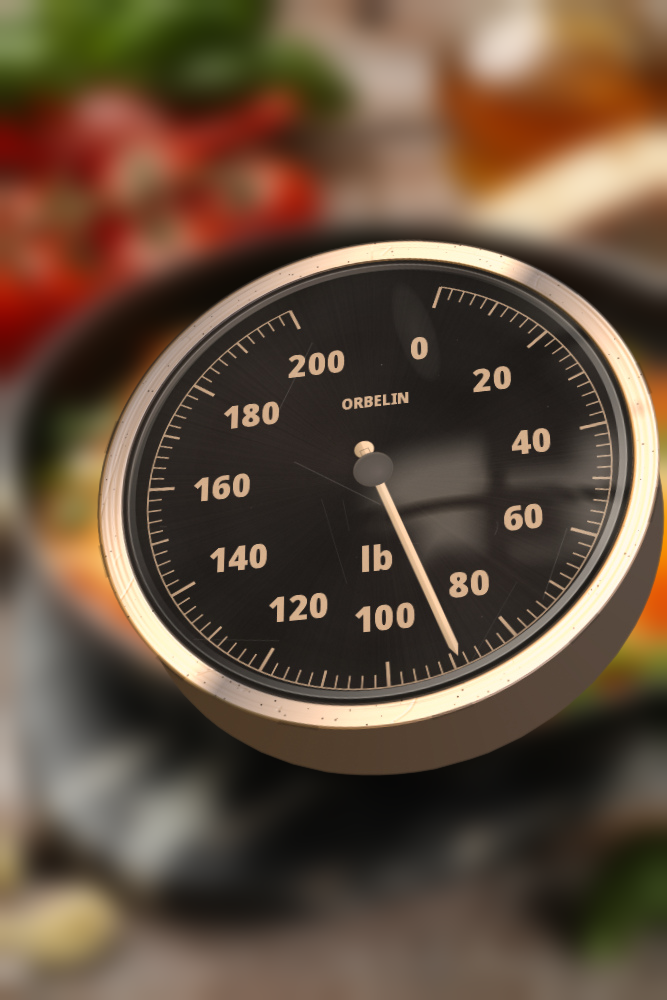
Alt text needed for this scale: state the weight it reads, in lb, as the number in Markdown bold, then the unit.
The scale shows **89** lb
